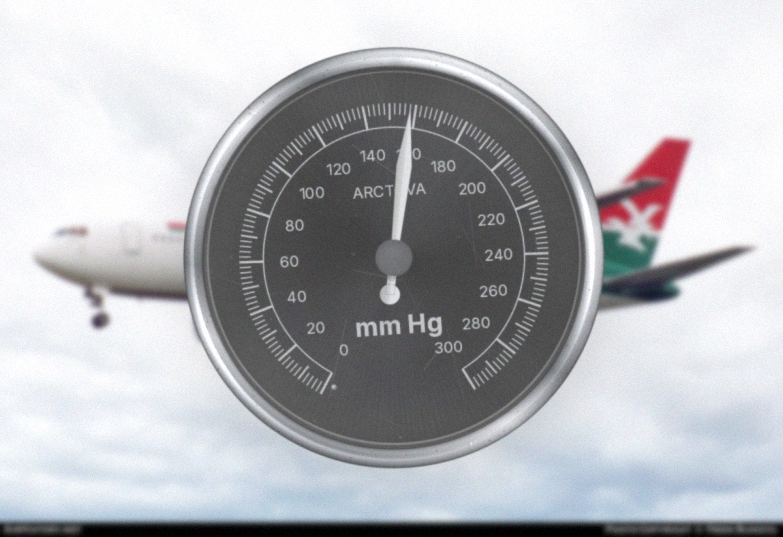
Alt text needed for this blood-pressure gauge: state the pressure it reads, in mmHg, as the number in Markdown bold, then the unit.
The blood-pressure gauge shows **158** mmHg
